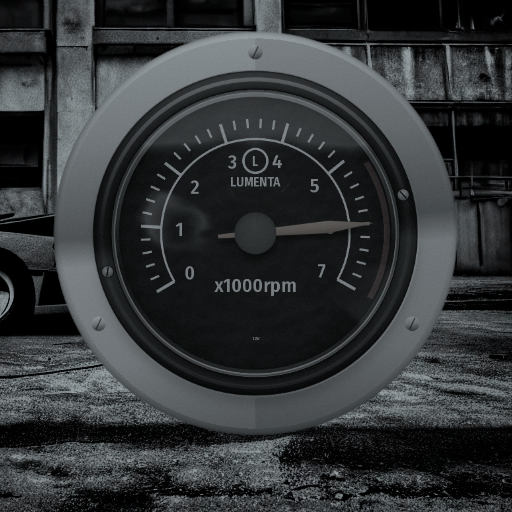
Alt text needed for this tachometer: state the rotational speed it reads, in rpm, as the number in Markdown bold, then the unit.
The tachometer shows **6000** rpm
